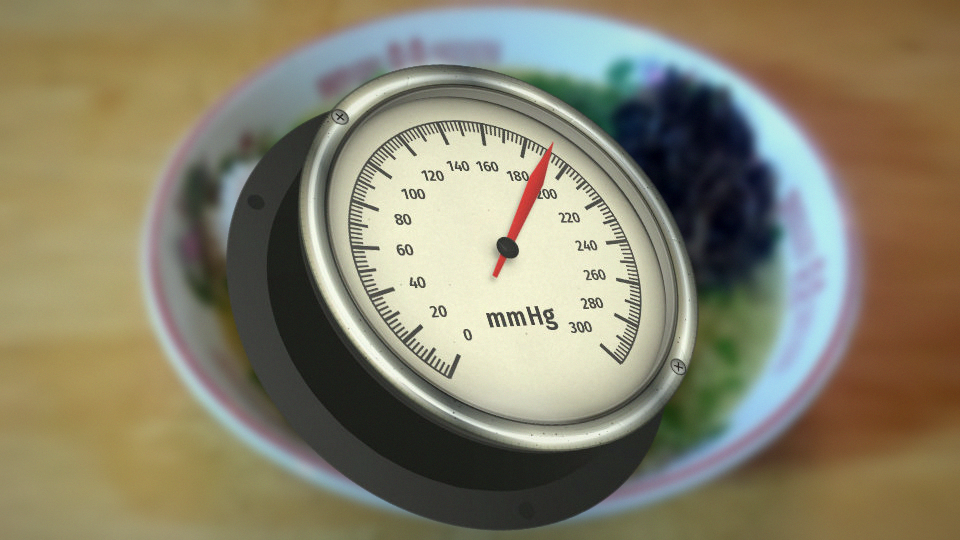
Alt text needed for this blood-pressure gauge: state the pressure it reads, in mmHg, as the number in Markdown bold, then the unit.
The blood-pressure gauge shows **190** mmHg
